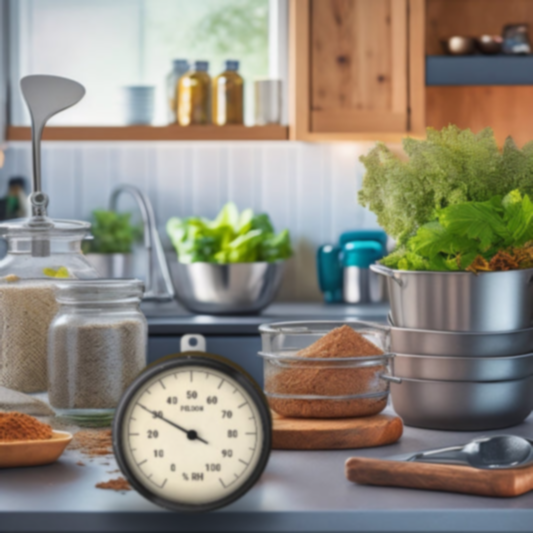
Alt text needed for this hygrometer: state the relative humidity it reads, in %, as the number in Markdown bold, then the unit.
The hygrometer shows **30** %
